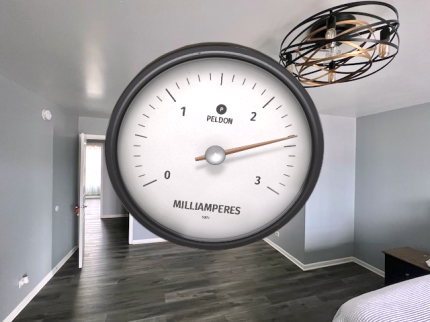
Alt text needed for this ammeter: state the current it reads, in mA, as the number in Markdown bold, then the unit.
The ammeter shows **2.4** mA
